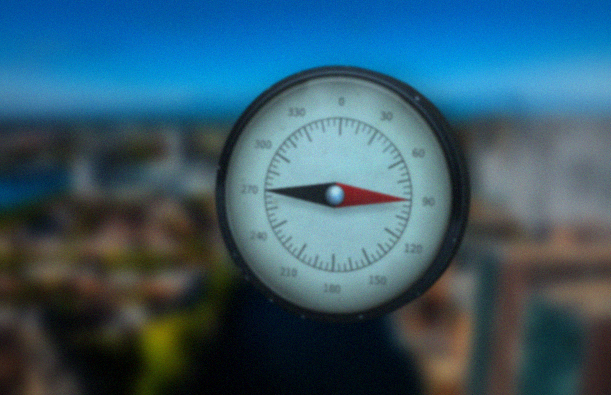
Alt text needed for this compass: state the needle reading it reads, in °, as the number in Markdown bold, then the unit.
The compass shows **90** °
